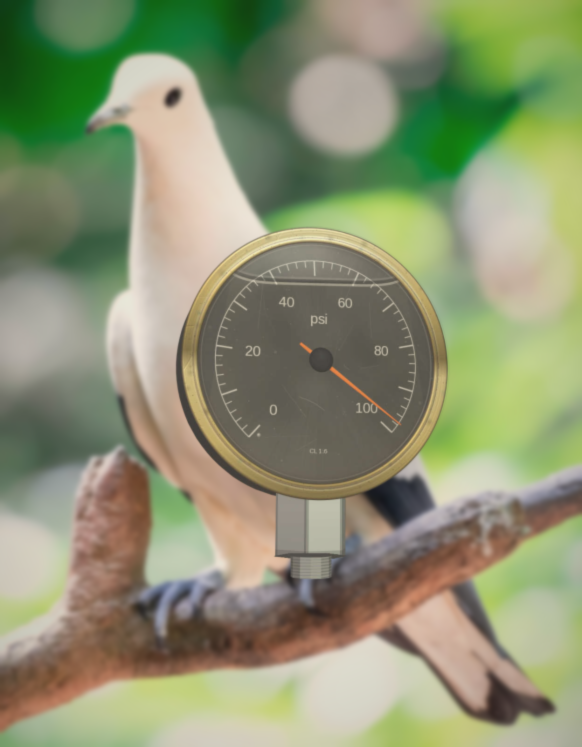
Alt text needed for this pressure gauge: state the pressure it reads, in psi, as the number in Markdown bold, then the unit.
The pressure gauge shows **98** psi
